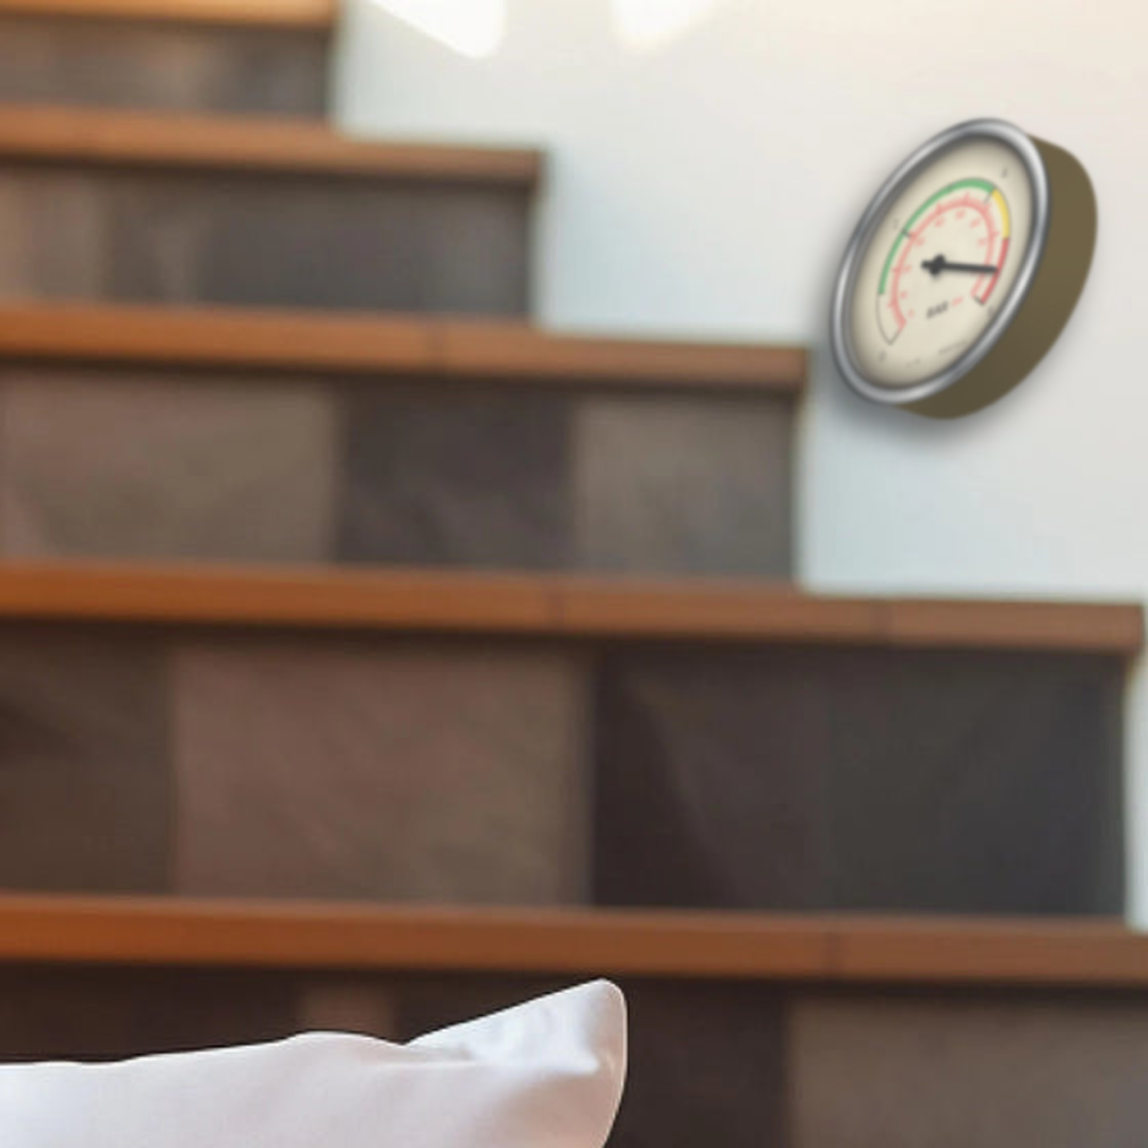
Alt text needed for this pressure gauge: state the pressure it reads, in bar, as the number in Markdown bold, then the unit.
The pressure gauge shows **5.5** bar
